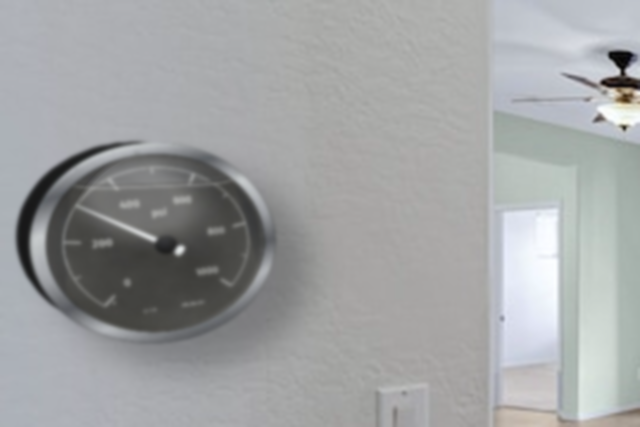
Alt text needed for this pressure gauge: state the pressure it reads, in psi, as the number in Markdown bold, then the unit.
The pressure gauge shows **300** psi
